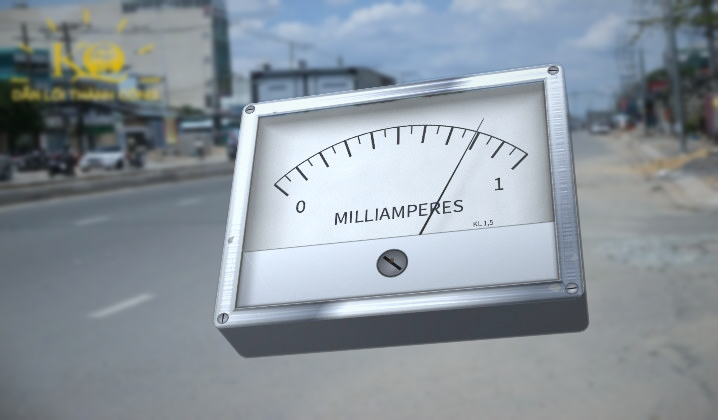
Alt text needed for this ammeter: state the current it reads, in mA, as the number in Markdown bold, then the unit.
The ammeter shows **0.8** mA
